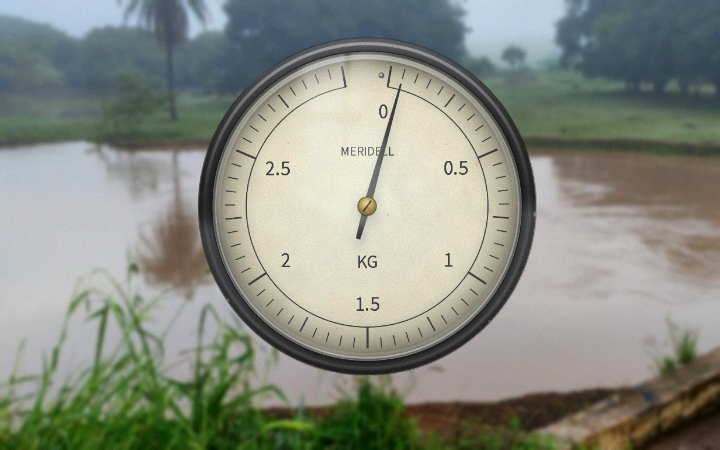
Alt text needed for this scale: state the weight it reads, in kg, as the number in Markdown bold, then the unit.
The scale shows **0.05** kg
